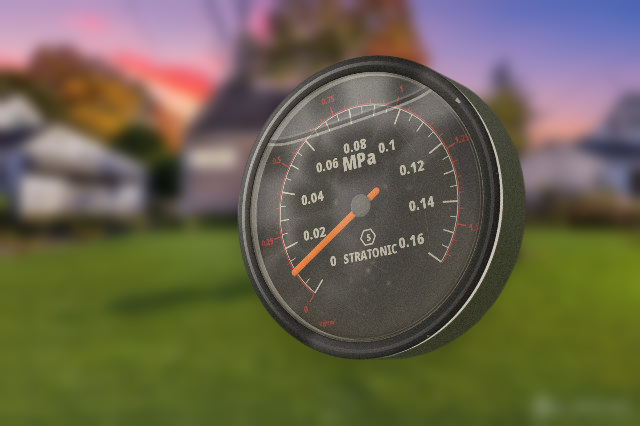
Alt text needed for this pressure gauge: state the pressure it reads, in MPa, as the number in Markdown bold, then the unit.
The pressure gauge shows **0.01** MPa
